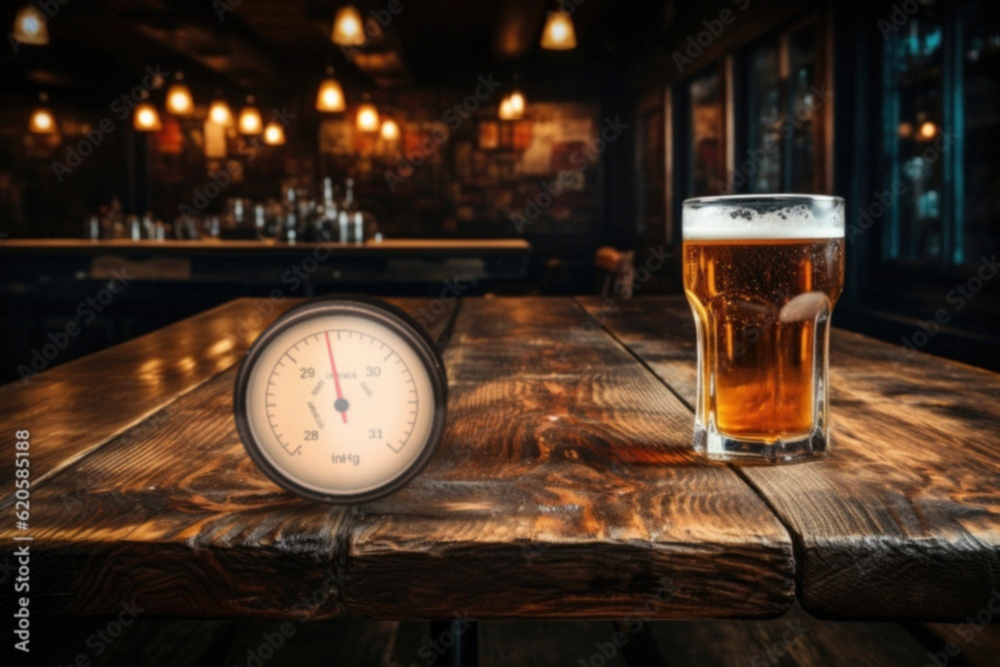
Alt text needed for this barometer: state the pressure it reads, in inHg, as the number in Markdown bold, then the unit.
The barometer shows **29.4** inHg
